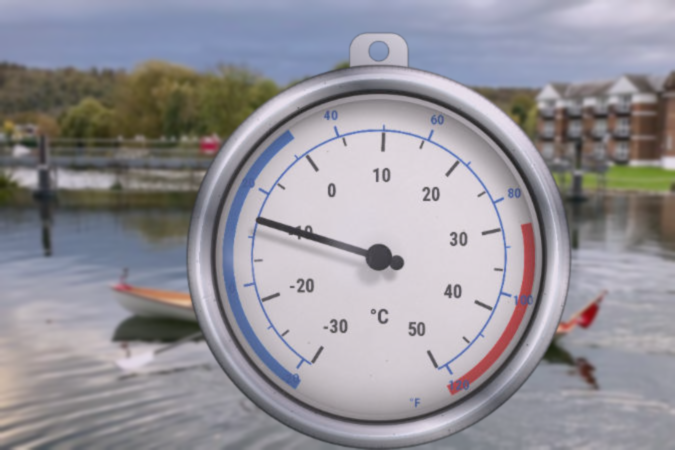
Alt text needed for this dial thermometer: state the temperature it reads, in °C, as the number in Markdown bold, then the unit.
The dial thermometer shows **-10** °C
